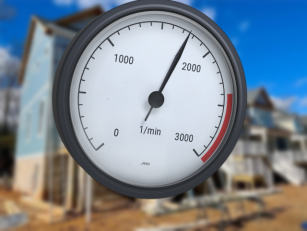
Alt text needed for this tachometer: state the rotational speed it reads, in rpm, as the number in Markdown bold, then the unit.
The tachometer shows **1750** rpm
